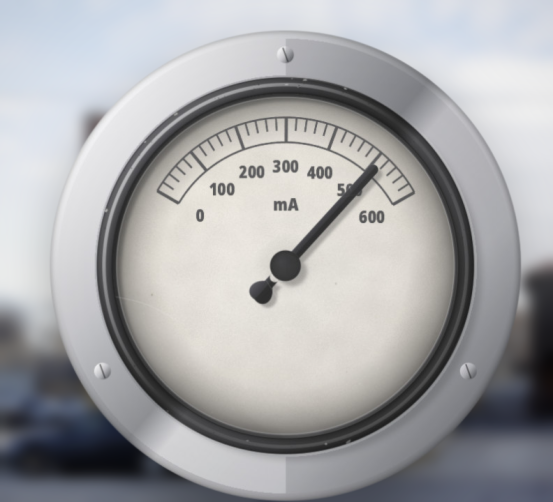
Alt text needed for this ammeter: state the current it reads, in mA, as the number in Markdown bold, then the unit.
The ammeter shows **510** mA
